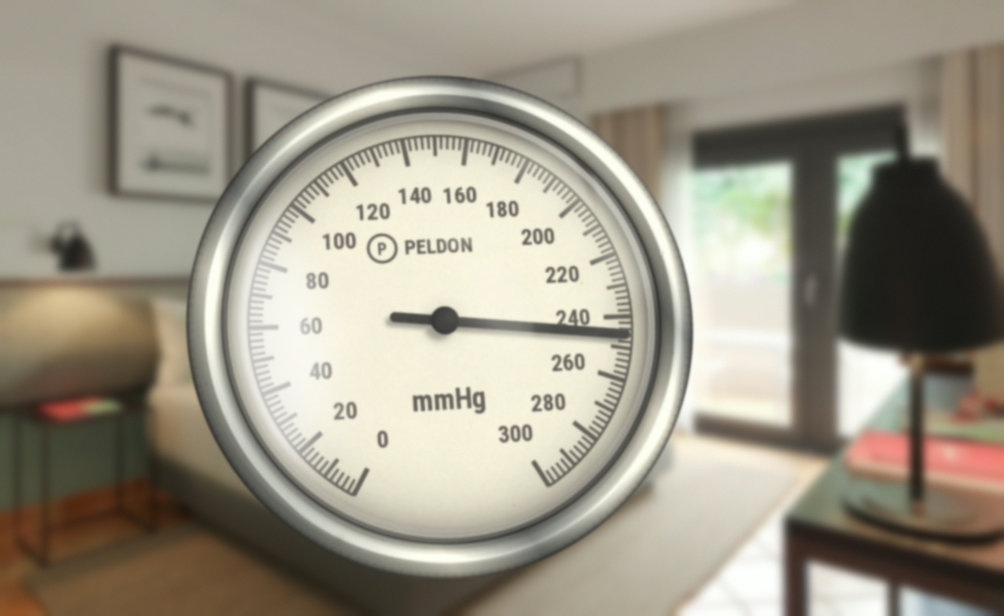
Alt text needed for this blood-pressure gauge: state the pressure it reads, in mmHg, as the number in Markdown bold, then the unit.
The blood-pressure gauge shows **246** mmHg
